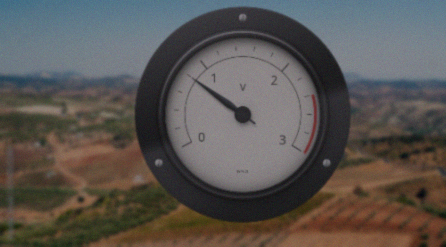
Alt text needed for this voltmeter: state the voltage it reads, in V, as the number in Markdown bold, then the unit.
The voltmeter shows **0.8** V
